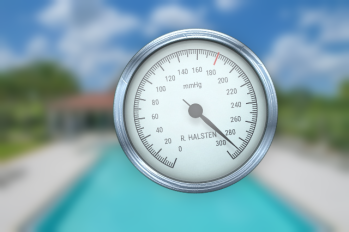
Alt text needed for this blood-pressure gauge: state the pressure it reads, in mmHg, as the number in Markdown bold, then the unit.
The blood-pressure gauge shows **290** mmHg
